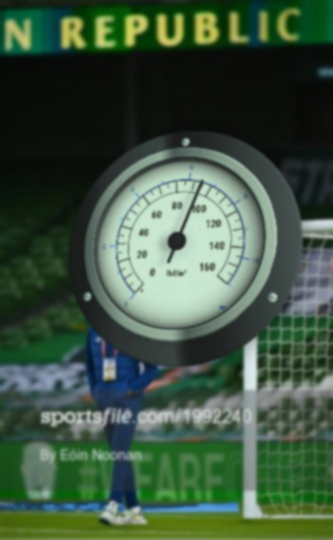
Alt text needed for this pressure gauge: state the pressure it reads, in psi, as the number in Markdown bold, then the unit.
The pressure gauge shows **95** psi
